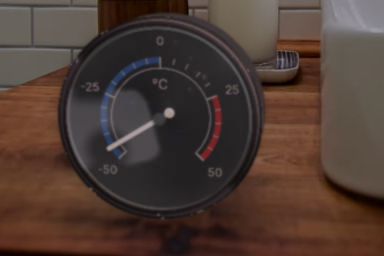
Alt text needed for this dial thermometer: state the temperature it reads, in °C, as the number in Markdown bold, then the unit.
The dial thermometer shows **-45** °C
